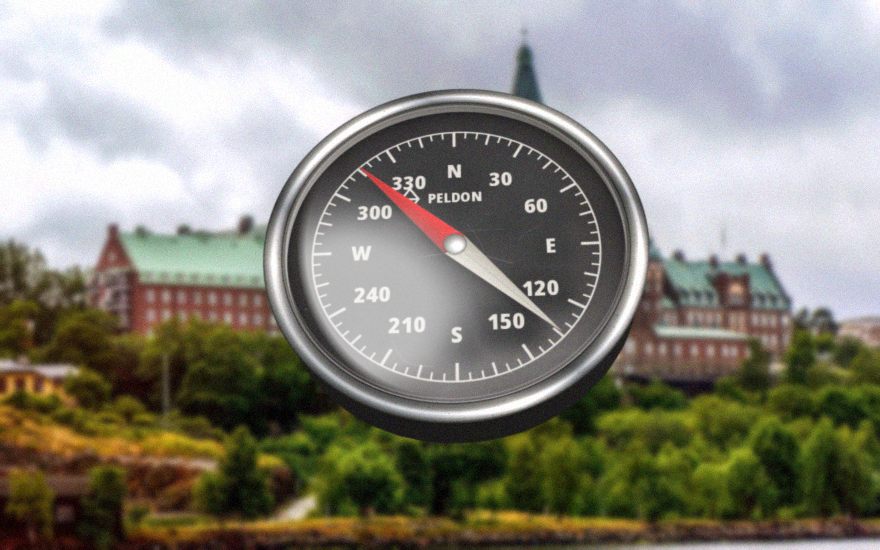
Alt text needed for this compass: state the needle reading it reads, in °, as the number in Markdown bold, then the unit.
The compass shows **315** °
